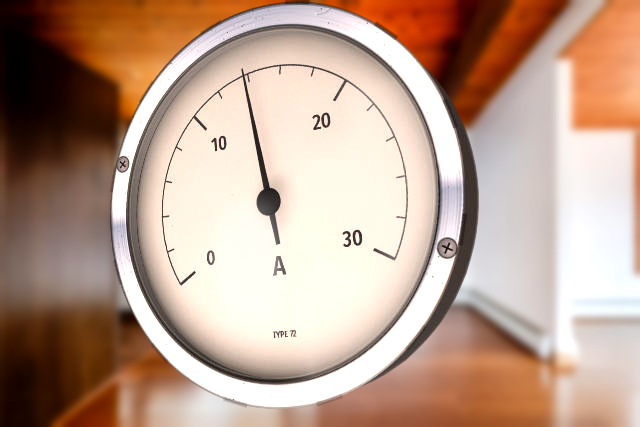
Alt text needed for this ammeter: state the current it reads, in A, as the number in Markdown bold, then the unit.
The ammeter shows **14** A
